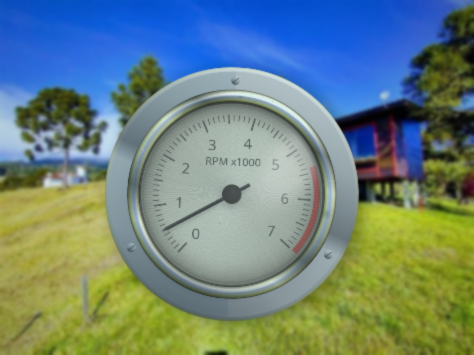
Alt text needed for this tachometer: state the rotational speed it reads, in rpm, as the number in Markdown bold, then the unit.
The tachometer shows **500** rpm
